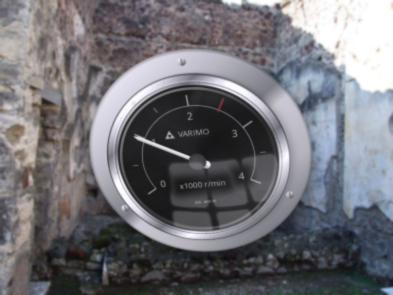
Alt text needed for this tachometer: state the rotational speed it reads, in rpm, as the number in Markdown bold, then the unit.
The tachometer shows **1000** rpm
